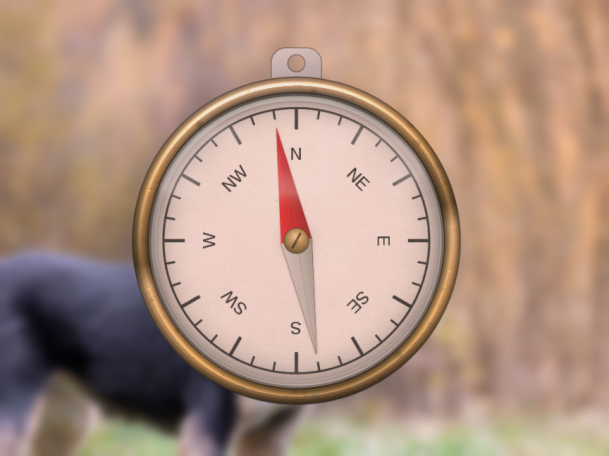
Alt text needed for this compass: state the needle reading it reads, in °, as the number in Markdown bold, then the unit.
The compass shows **350** °
